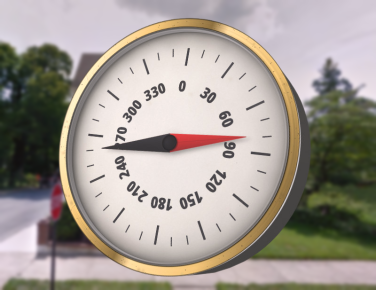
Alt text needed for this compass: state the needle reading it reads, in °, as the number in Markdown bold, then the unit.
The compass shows **80** °
